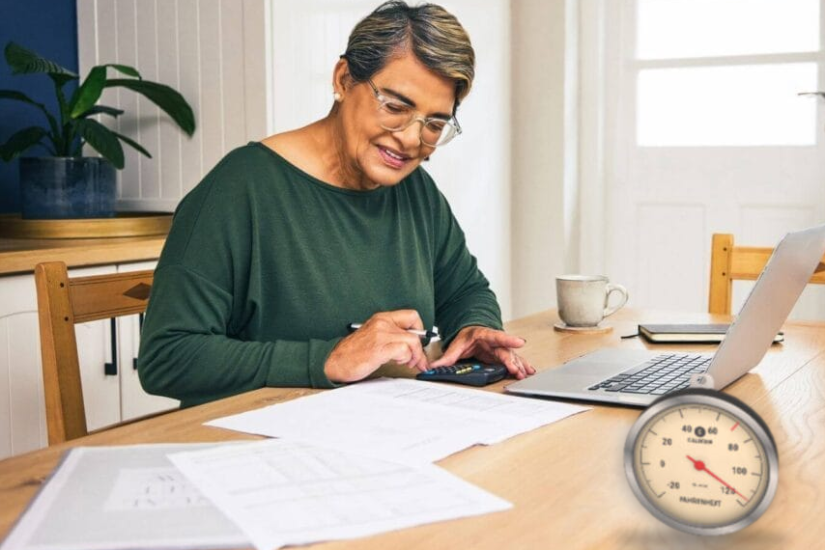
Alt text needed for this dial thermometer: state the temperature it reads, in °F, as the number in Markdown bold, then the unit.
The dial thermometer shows **115** °F
